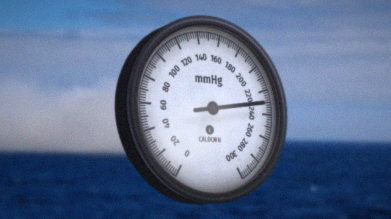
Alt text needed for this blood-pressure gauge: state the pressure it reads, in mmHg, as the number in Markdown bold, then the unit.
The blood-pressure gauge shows **230** mmHg
